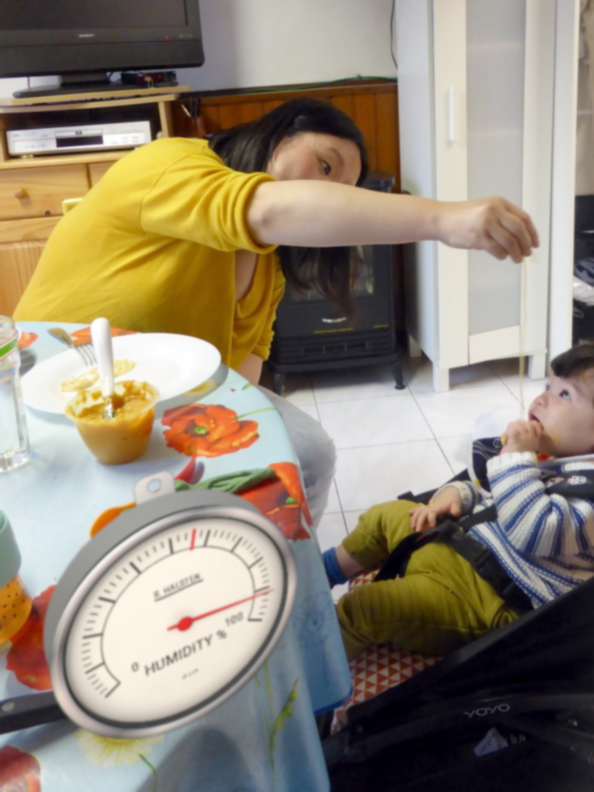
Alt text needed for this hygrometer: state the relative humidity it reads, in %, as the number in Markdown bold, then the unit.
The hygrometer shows **90** %
